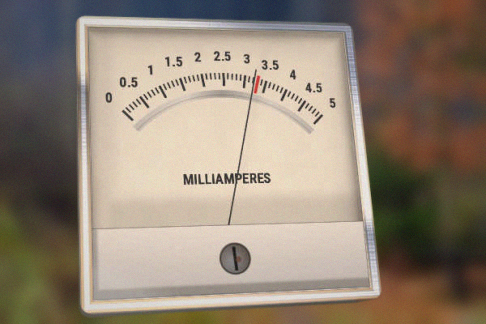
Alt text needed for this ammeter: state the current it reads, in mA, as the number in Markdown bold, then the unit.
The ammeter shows **3.2** mA
